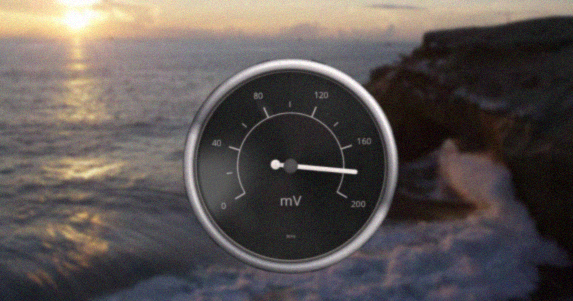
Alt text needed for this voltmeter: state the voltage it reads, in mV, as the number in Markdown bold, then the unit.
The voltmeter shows **180** mV
